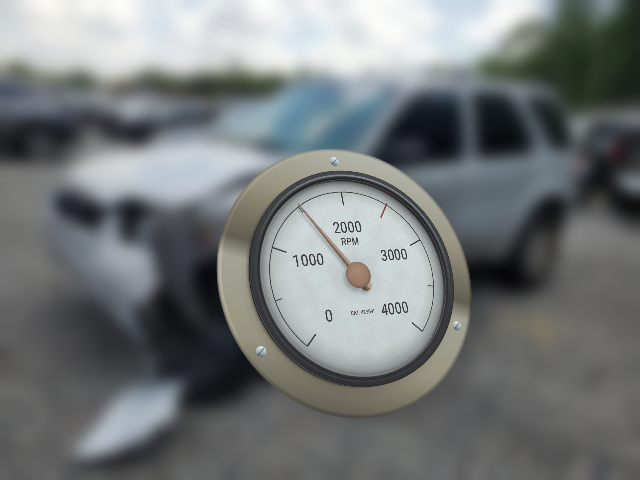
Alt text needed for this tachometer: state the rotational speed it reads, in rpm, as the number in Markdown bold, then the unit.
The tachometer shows **1500** rpm
